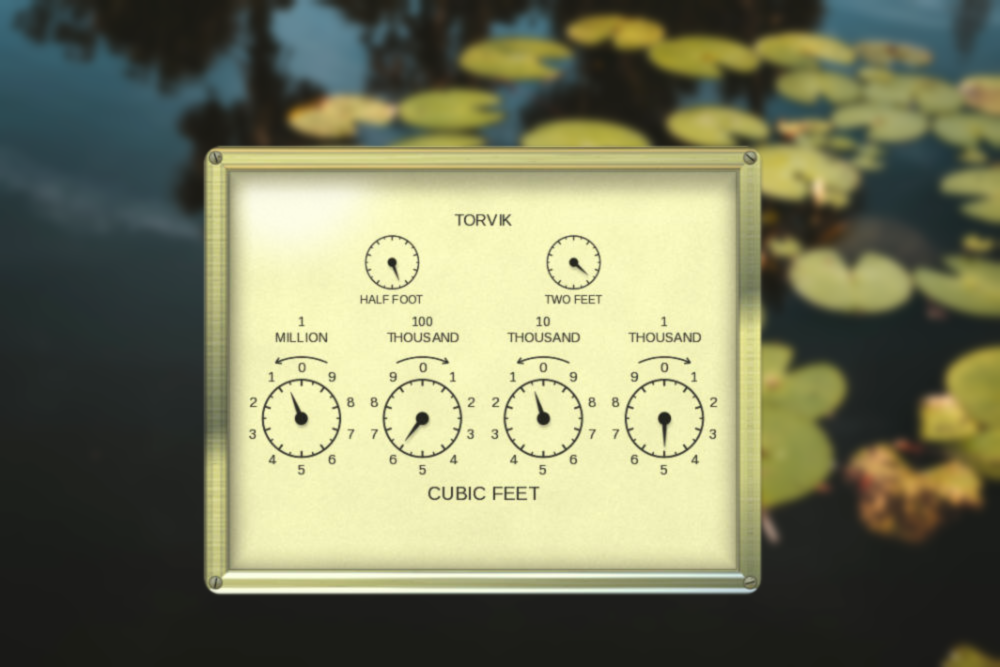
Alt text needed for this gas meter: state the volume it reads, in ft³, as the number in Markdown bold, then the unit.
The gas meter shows **60500** ft³
